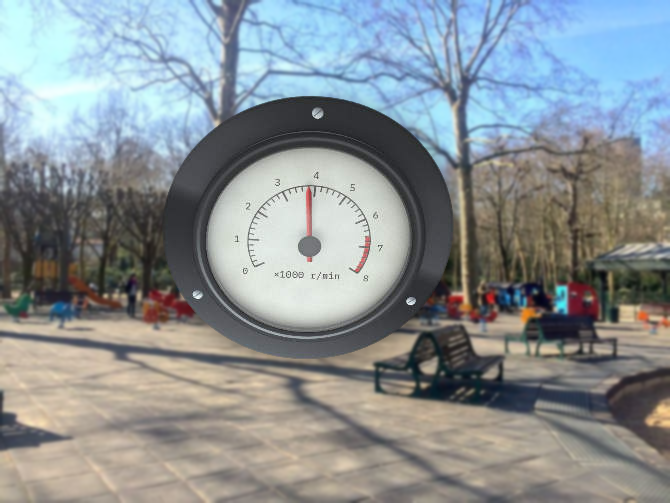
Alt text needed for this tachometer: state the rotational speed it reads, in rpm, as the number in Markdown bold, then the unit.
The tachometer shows **3800** rpm
